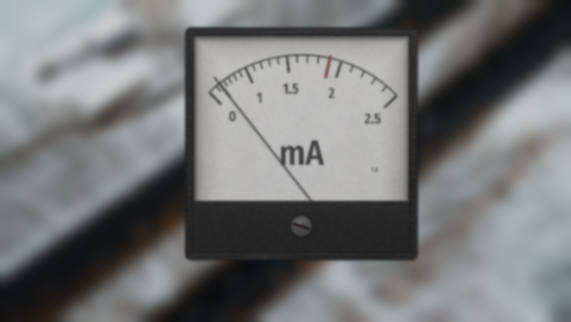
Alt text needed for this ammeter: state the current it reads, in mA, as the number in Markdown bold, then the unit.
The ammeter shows **0.5** mA
